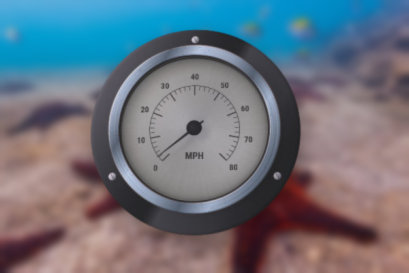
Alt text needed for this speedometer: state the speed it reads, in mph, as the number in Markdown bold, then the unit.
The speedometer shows **2** mph
